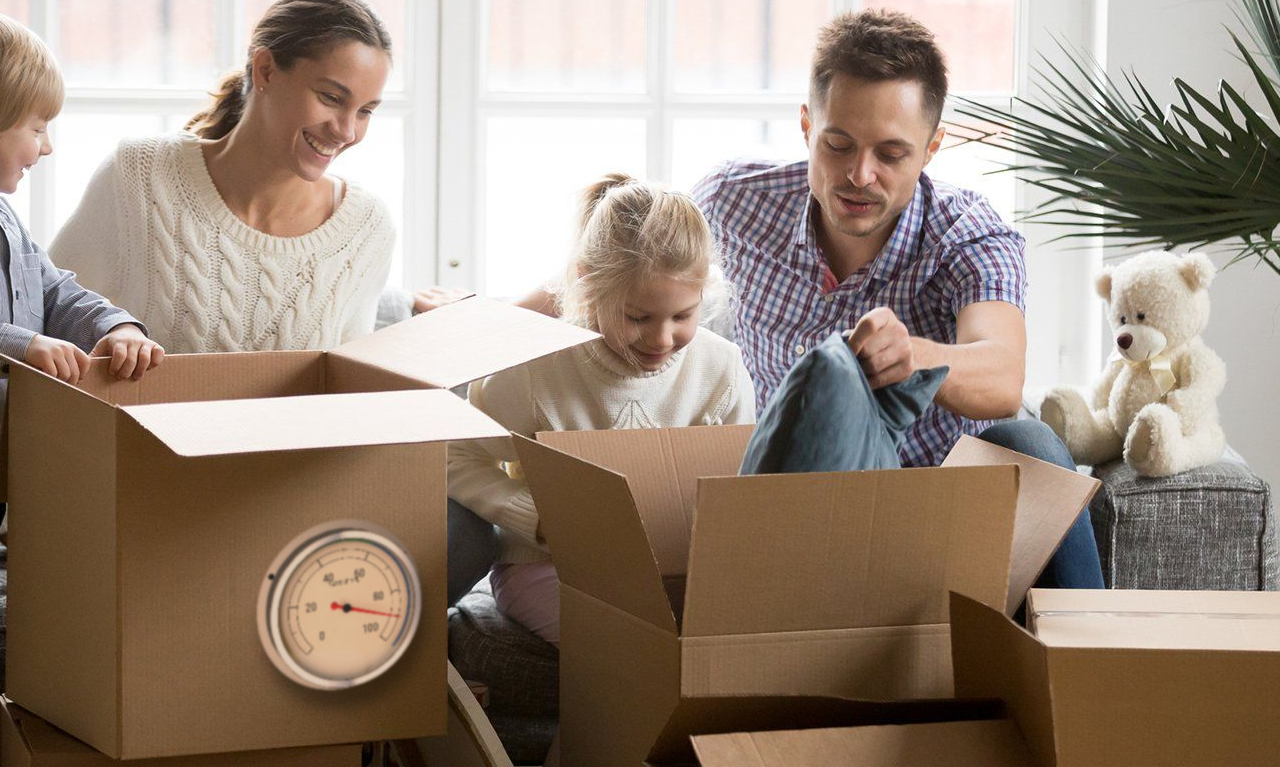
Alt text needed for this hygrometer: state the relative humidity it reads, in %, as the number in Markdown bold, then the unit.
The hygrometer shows **90** %
